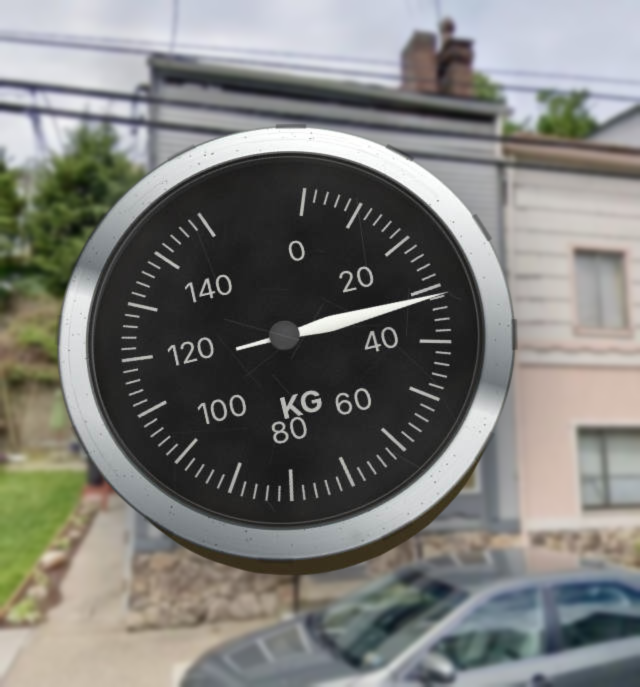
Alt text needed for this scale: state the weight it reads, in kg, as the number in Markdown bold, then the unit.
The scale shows **32** kg
